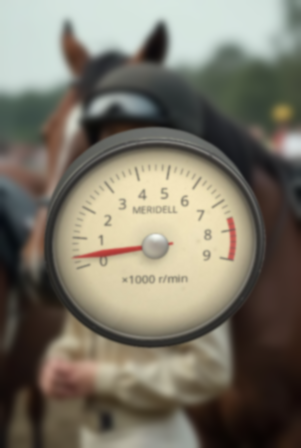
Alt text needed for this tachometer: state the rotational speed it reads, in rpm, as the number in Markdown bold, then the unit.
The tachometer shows **400** rpm
